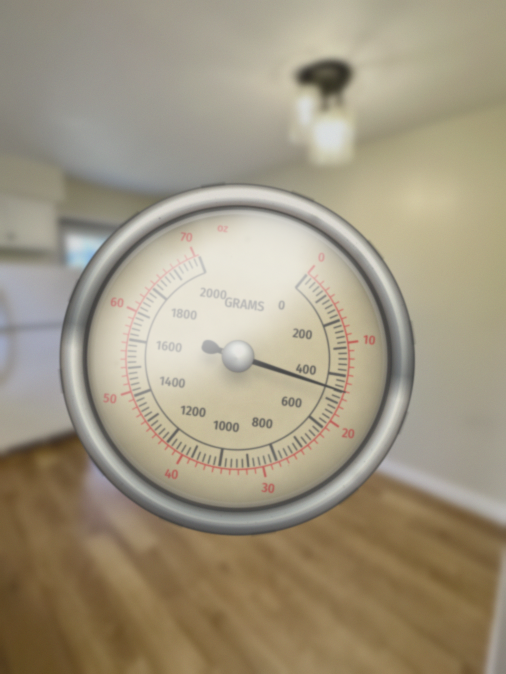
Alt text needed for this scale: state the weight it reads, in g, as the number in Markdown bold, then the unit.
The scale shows **460** g
